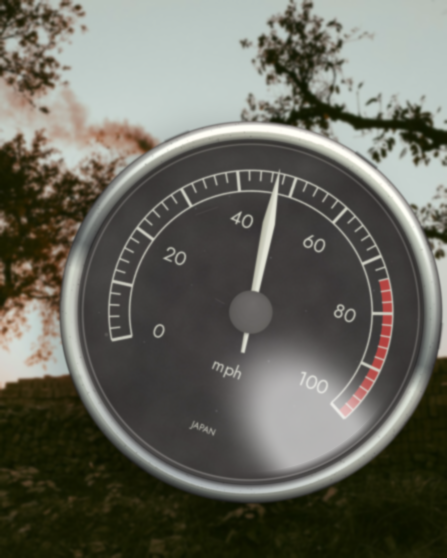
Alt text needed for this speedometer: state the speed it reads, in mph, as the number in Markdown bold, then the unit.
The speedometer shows **47** mph
